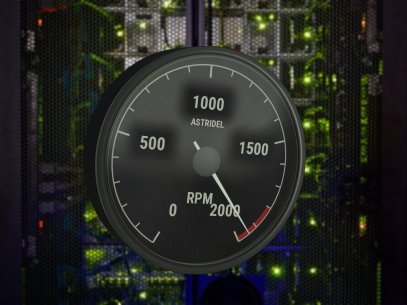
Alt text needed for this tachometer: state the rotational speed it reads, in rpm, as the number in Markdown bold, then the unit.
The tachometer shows **1950** rpm
